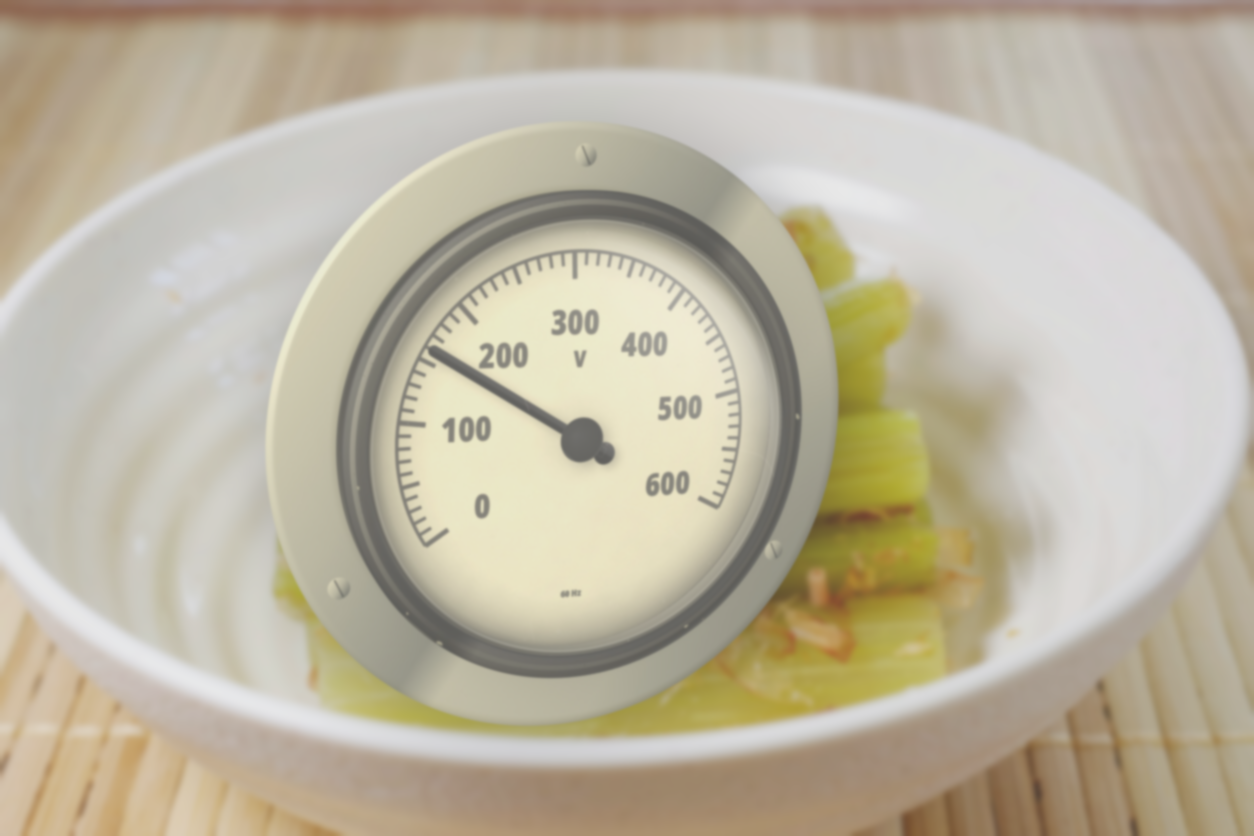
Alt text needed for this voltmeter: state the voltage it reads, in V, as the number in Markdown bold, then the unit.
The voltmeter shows **160** V
